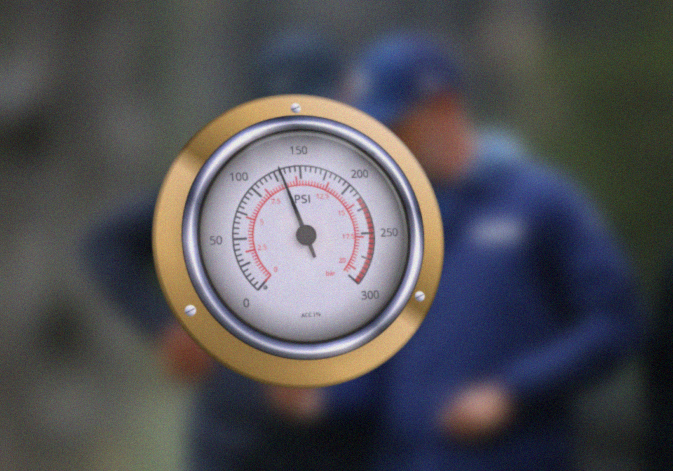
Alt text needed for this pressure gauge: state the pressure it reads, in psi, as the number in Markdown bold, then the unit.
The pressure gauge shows **130** psi
